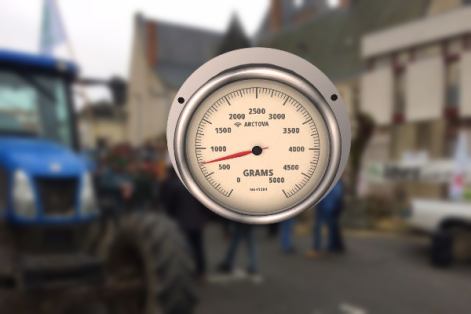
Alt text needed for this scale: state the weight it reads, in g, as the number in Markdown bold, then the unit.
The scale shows **750** g
